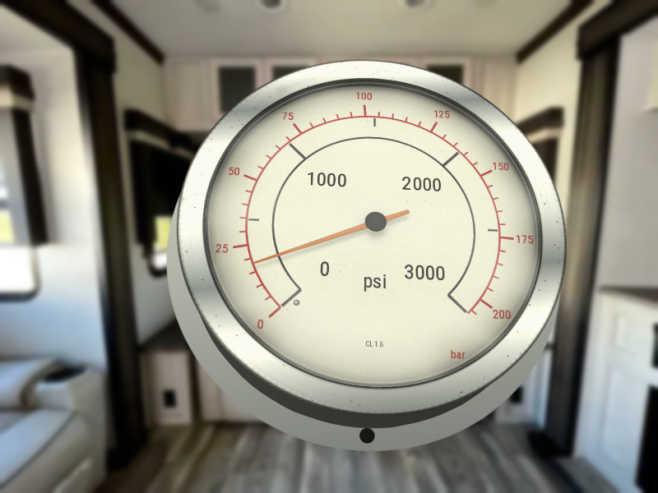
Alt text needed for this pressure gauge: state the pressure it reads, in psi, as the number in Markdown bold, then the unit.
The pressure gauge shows **250** psi
